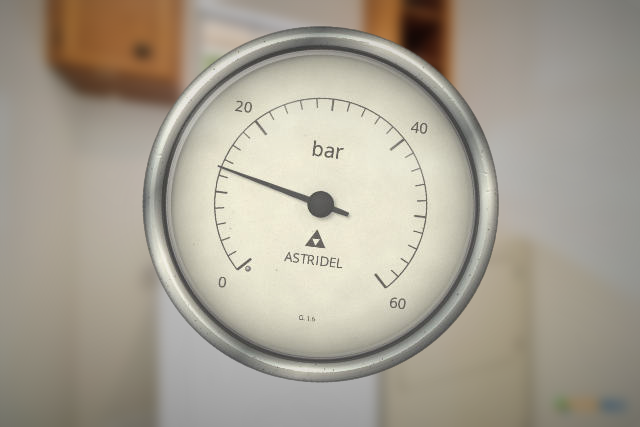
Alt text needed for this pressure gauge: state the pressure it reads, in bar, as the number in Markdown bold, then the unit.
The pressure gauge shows **13** bar
